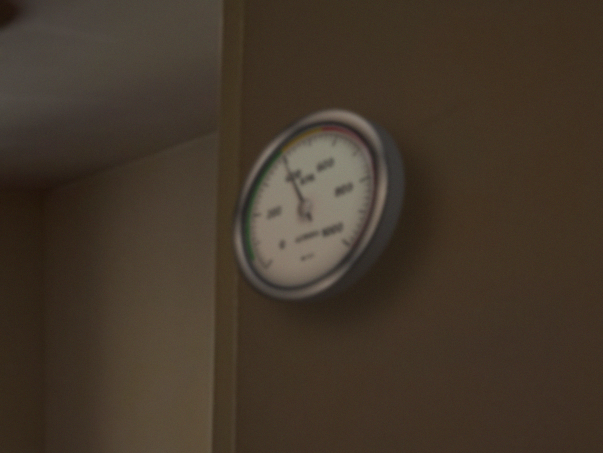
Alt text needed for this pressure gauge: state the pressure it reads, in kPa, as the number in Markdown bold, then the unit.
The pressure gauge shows **400** kPa
